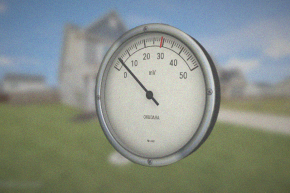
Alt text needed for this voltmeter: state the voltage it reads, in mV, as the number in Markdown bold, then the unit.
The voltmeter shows **5** mV
